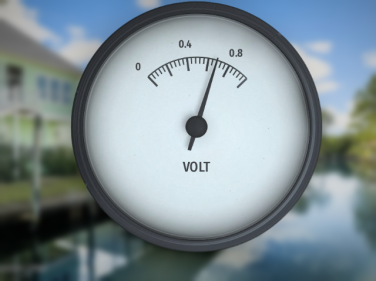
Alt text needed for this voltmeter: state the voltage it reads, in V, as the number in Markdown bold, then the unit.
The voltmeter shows **0.68** V
